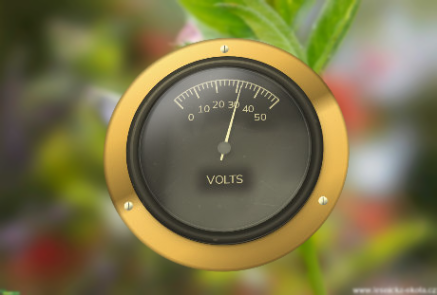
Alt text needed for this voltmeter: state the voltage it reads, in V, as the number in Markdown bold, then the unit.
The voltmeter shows **32** V
